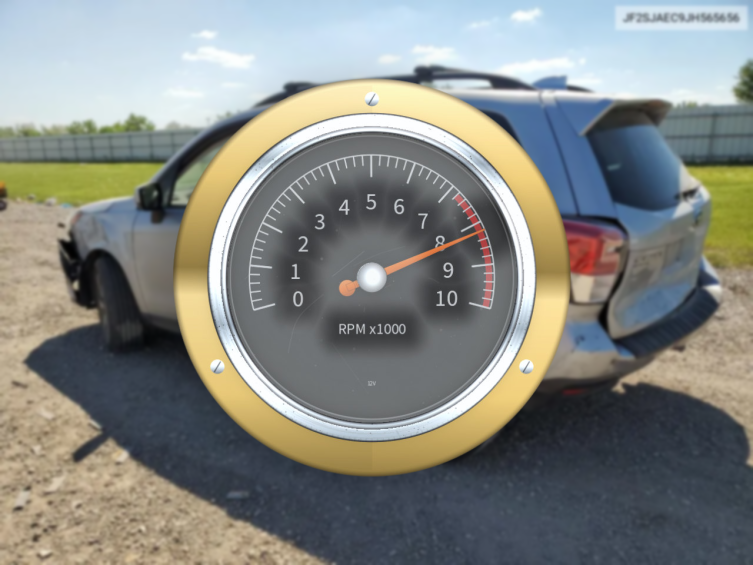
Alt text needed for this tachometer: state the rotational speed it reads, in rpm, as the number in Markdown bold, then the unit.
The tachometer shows **8200** rpm
